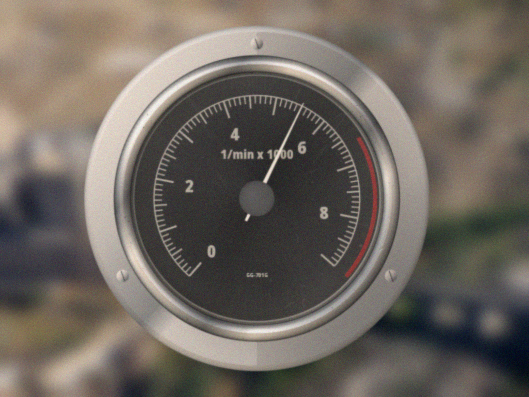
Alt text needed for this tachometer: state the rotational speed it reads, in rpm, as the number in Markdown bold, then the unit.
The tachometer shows **5500** rpm
